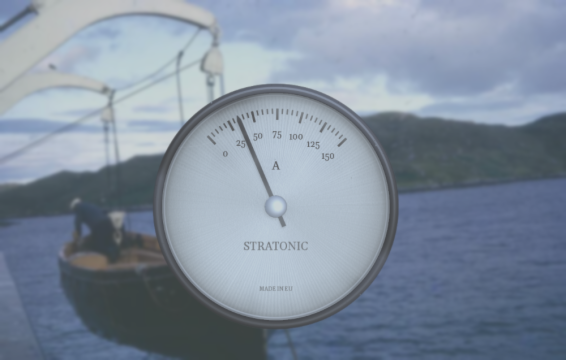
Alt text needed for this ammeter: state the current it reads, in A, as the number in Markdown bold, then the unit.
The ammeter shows **35** A
